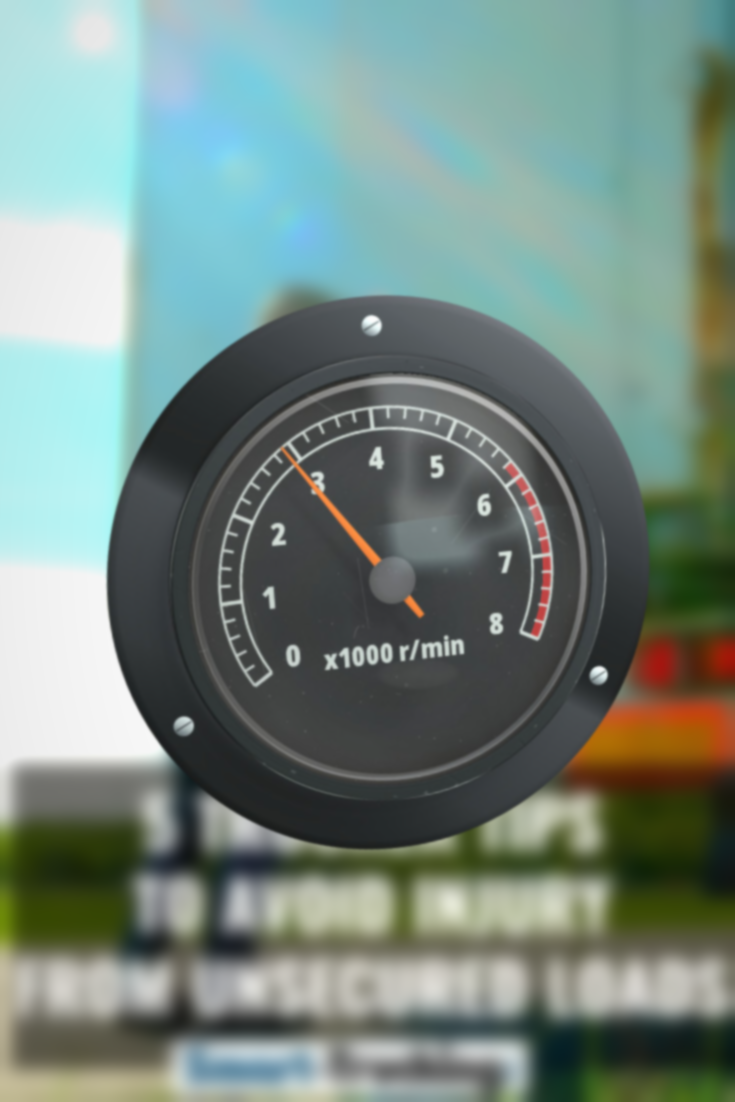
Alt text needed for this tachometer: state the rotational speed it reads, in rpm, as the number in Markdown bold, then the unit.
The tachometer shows **2900** rpm
